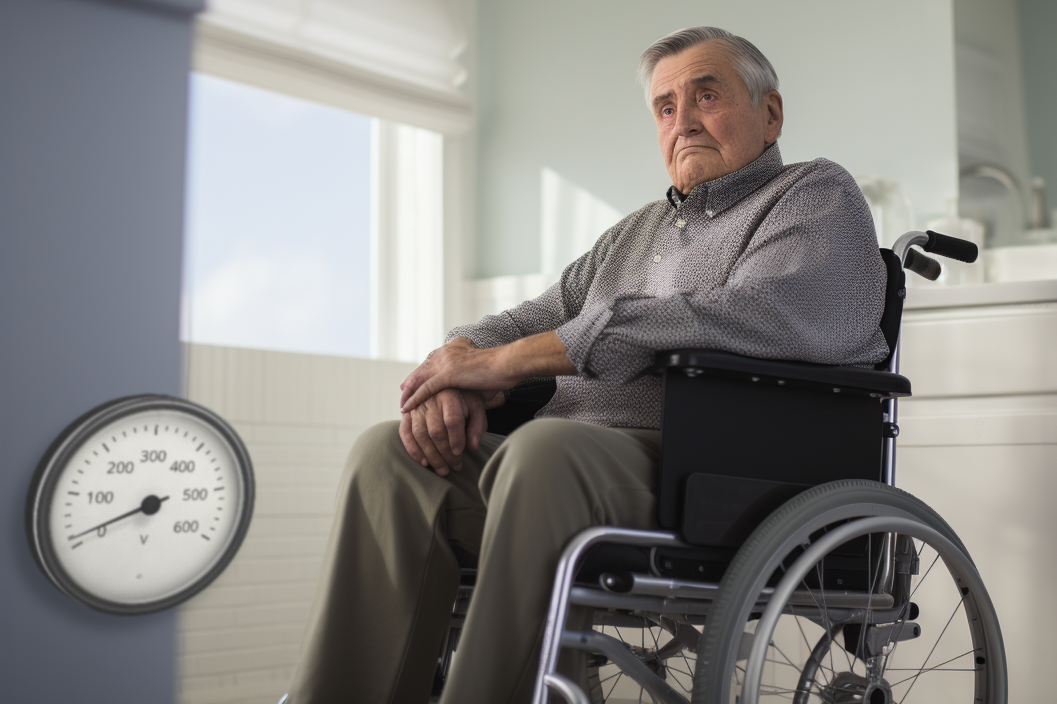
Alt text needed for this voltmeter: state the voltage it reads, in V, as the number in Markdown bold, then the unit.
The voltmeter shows **20** V
